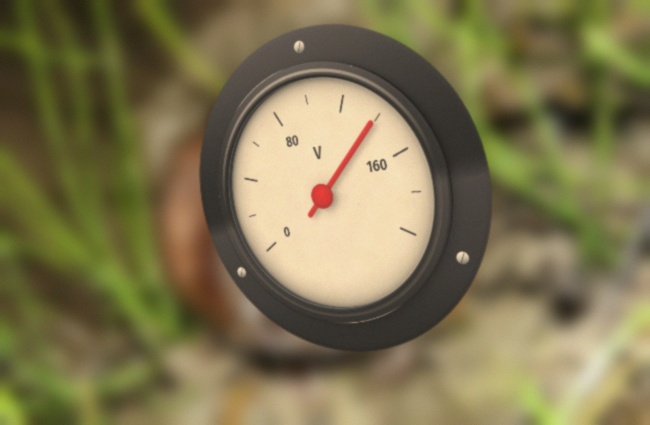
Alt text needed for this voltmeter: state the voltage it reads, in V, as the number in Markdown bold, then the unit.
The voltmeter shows **140** V
